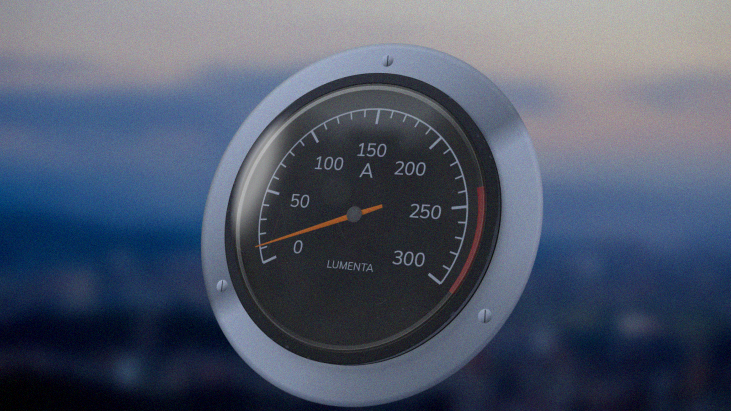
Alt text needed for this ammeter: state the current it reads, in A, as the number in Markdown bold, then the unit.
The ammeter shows **10** A
